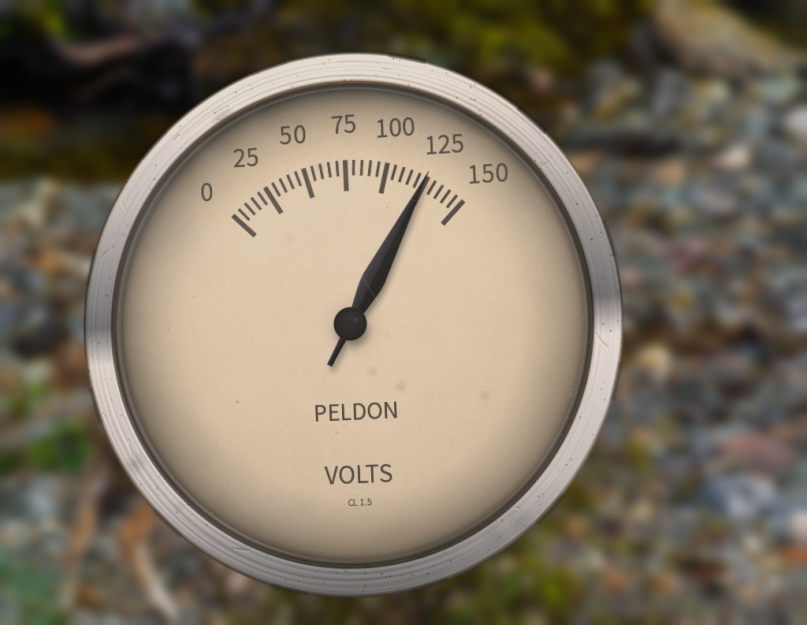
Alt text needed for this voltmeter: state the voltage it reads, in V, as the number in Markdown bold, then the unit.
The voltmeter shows **125** V
